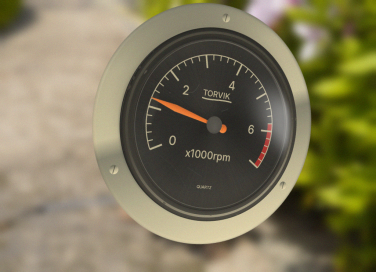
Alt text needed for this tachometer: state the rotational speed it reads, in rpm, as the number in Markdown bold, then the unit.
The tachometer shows **1200** rpm
